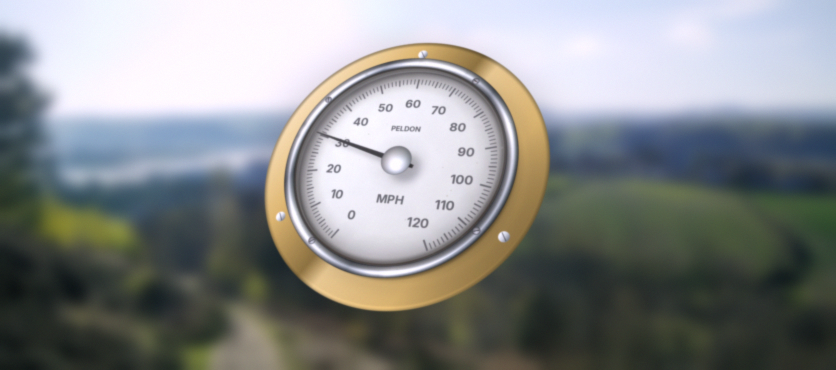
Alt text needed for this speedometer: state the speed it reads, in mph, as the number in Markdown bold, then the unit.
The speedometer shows **30** mph
